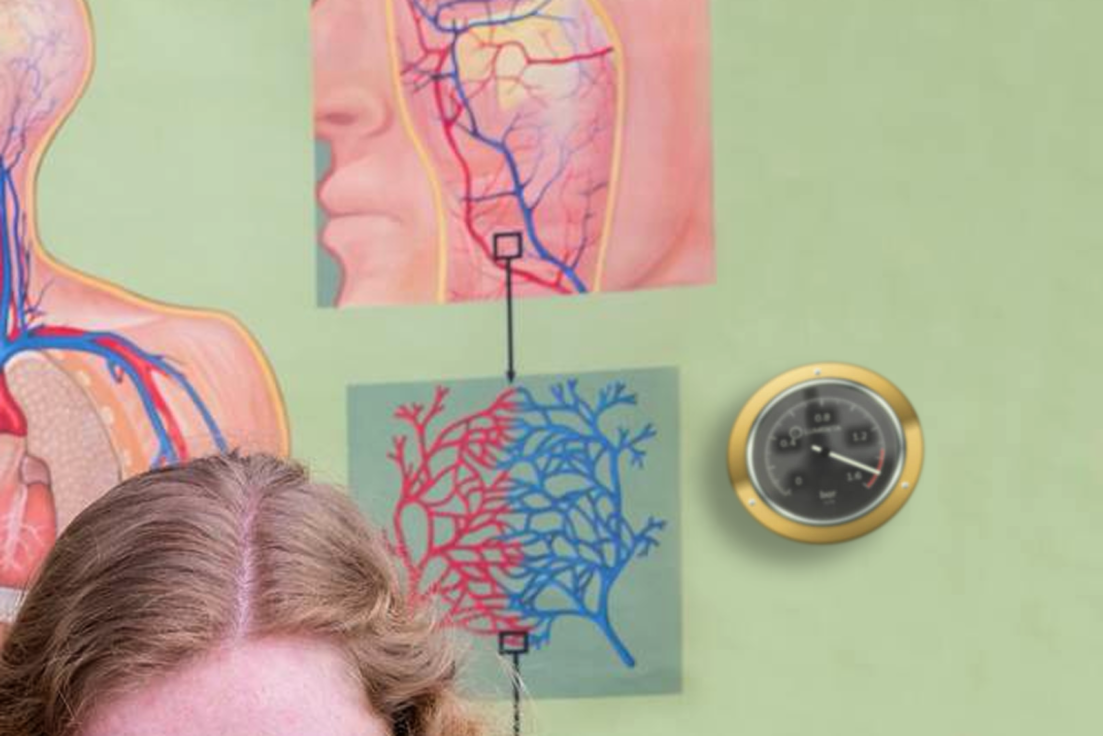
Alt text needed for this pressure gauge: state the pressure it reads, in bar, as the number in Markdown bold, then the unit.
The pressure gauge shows **1.5** bar
